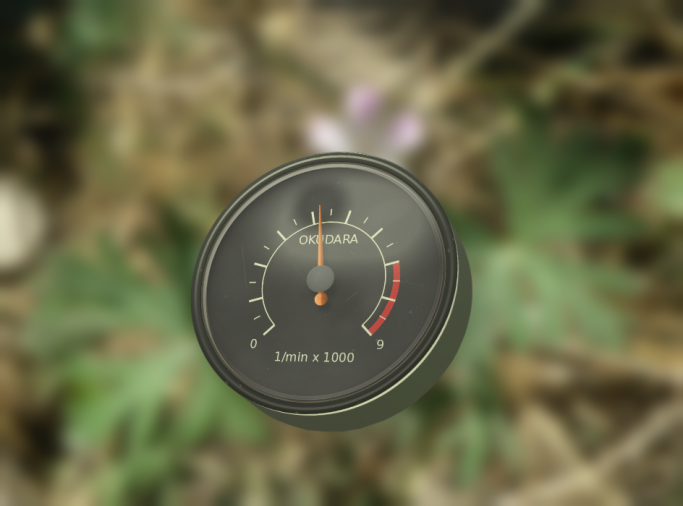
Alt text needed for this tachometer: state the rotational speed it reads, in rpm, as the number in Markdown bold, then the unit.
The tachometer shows **4250** rpm
